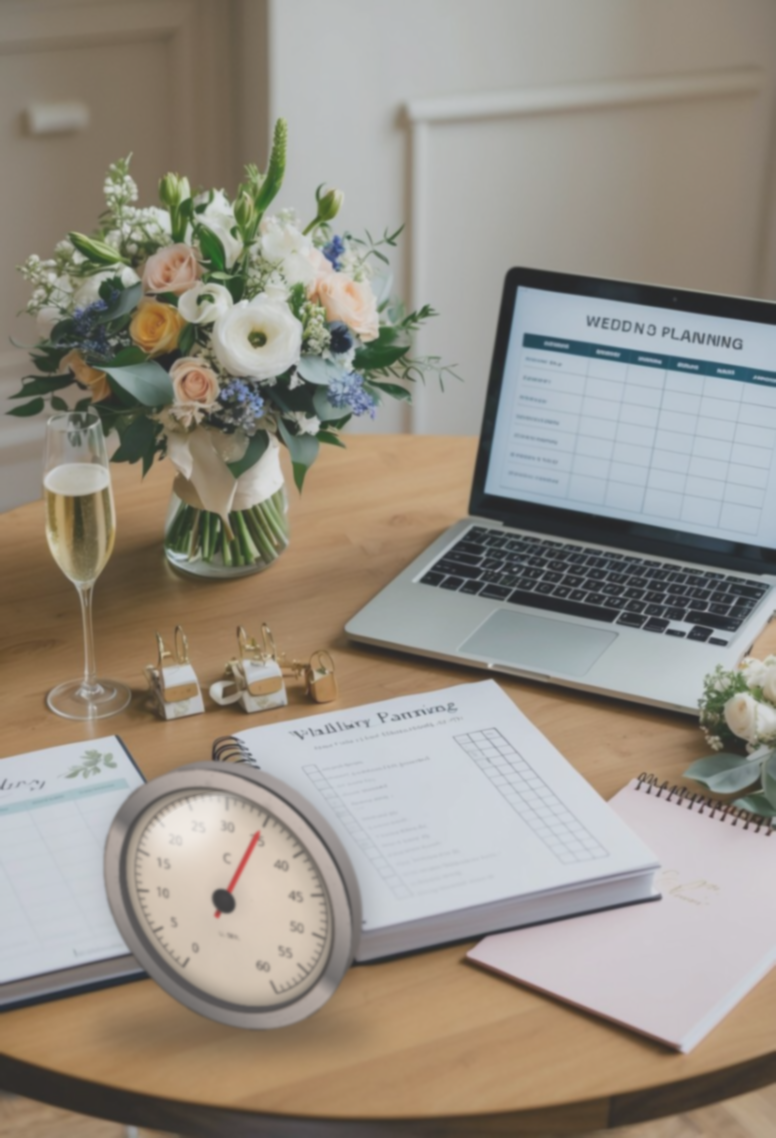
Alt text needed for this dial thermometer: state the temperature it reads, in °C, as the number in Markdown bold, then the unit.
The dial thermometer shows **35** °C
